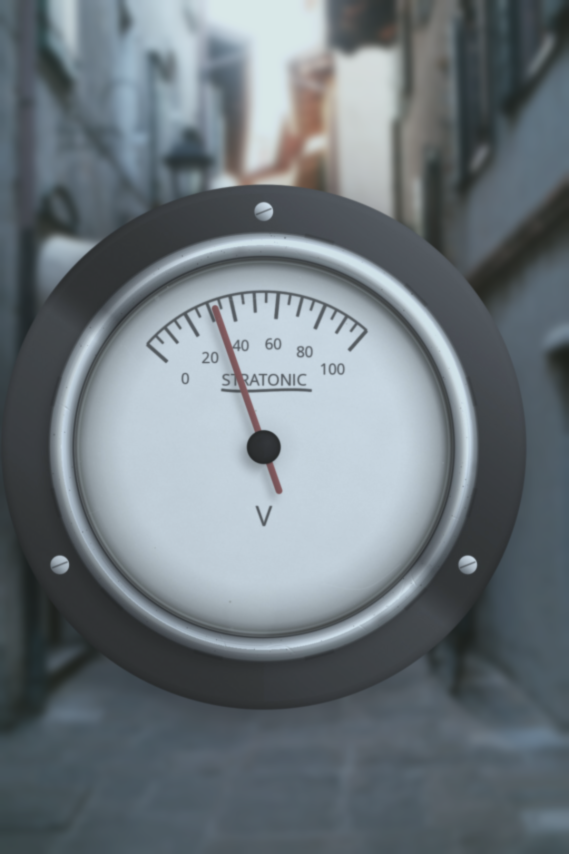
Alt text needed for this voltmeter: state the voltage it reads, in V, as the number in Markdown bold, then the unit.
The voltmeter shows **32.5** V
